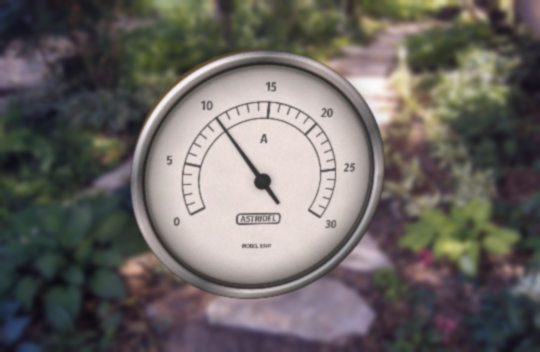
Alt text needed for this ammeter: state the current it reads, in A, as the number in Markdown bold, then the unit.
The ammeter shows **10** A
